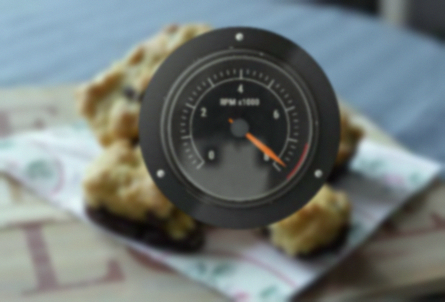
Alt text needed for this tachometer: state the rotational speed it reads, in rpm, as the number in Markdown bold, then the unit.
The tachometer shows **7800** rpm
